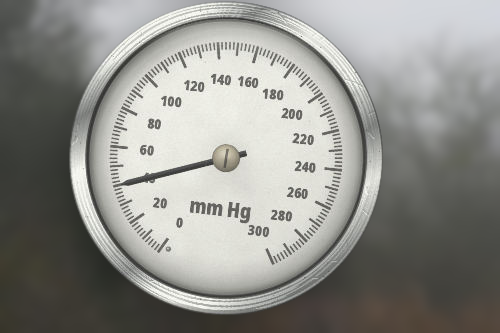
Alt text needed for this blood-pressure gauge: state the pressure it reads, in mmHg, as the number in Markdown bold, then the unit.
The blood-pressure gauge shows **40** mmHg
